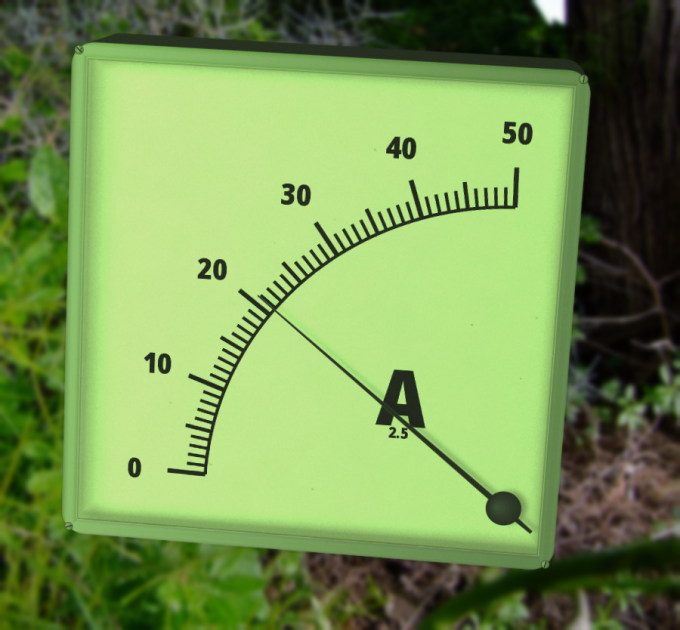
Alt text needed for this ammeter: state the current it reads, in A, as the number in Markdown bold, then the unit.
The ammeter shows **21** A
